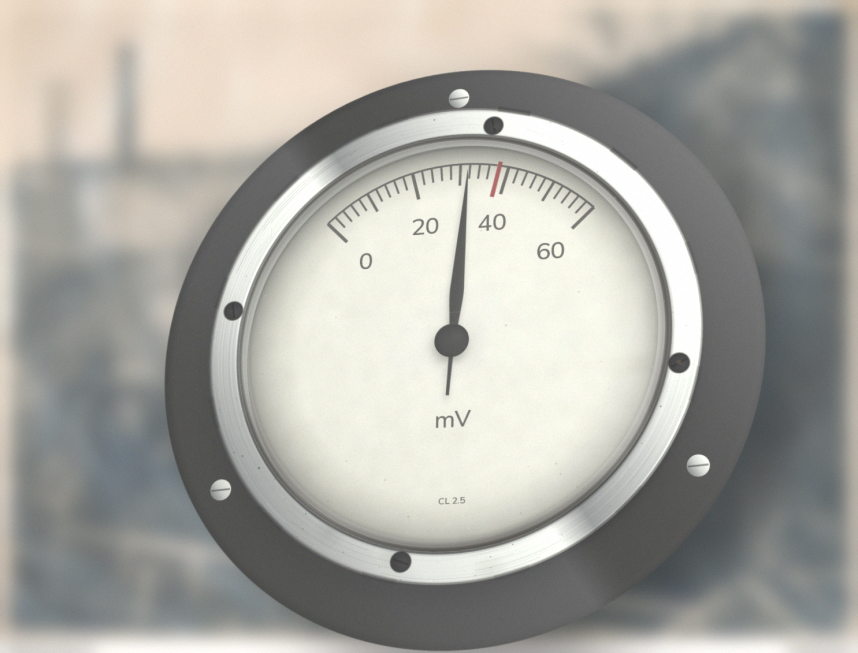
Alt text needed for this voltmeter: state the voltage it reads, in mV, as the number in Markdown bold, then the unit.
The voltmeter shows **32** mV
